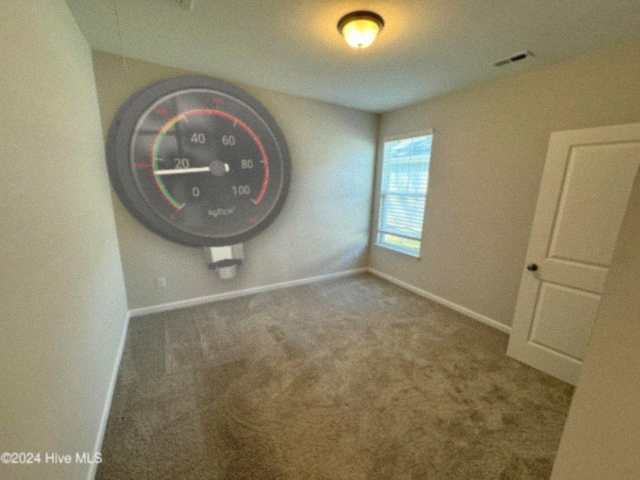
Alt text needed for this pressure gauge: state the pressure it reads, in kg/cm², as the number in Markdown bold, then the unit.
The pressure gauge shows **15** kg/cm²
